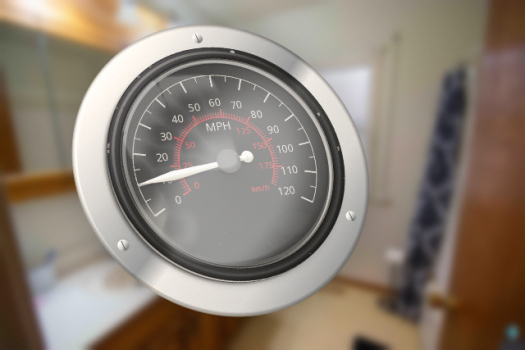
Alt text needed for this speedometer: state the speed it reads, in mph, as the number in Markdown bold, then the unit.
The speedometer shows **10** mph
